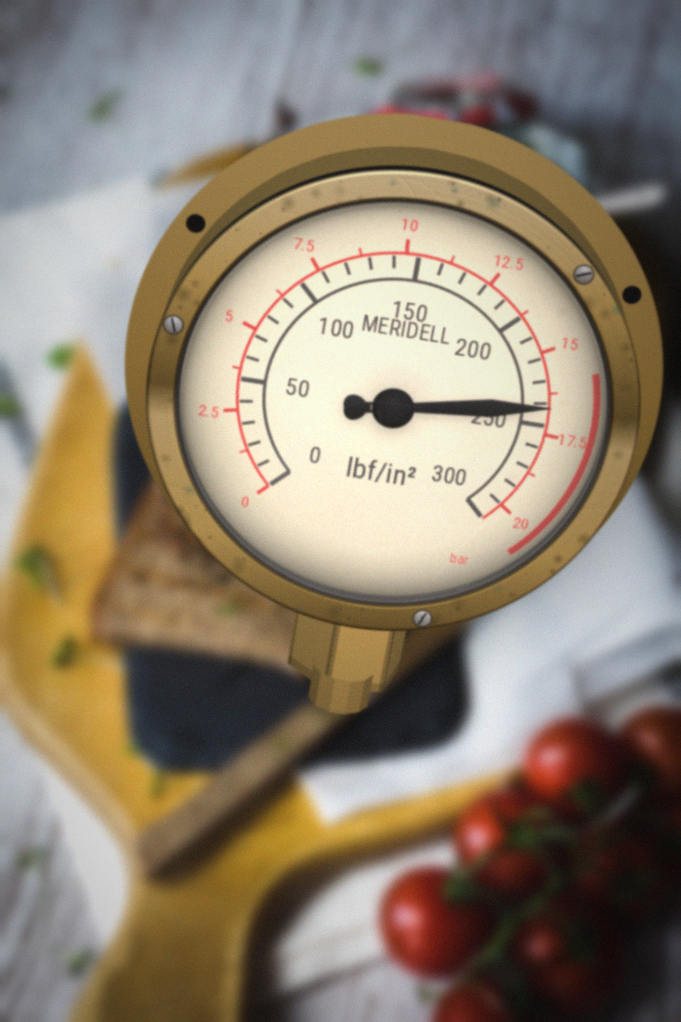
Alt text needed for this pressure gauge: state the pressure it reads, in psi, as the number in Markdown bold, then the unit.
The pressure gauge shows **240** psi
